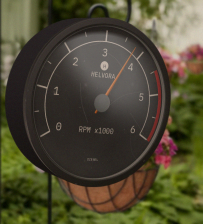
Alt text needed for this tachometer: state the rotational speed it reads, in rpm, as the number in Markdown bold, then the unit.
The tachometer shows **3750** rpm
